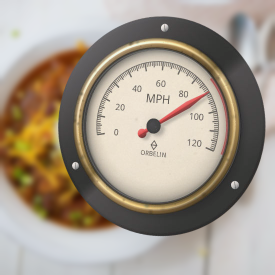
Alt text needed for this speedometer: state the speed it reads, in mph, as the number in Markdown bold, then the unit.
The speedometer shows **90** mph
